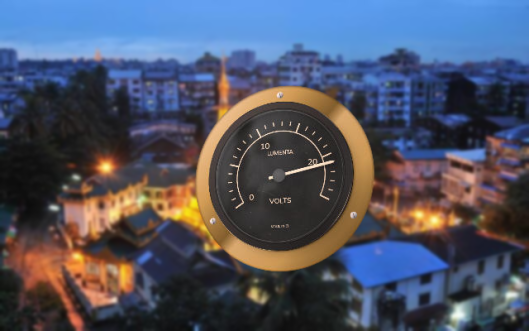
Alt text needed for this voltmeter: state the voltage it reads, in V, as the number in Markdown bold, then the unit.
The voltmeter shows **21** V
